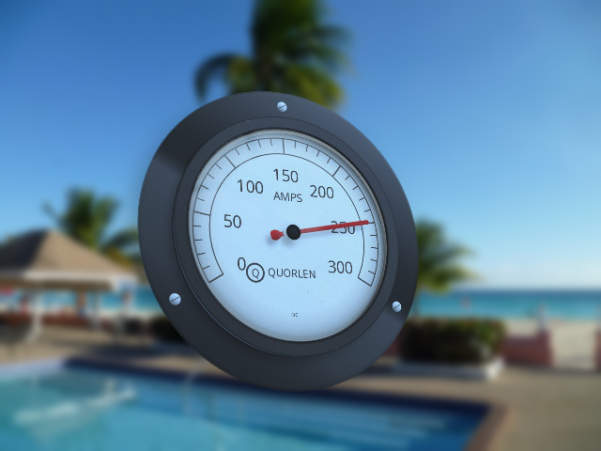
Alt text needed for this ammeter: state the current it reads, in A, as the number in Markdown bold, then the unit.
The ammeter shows **250** A
